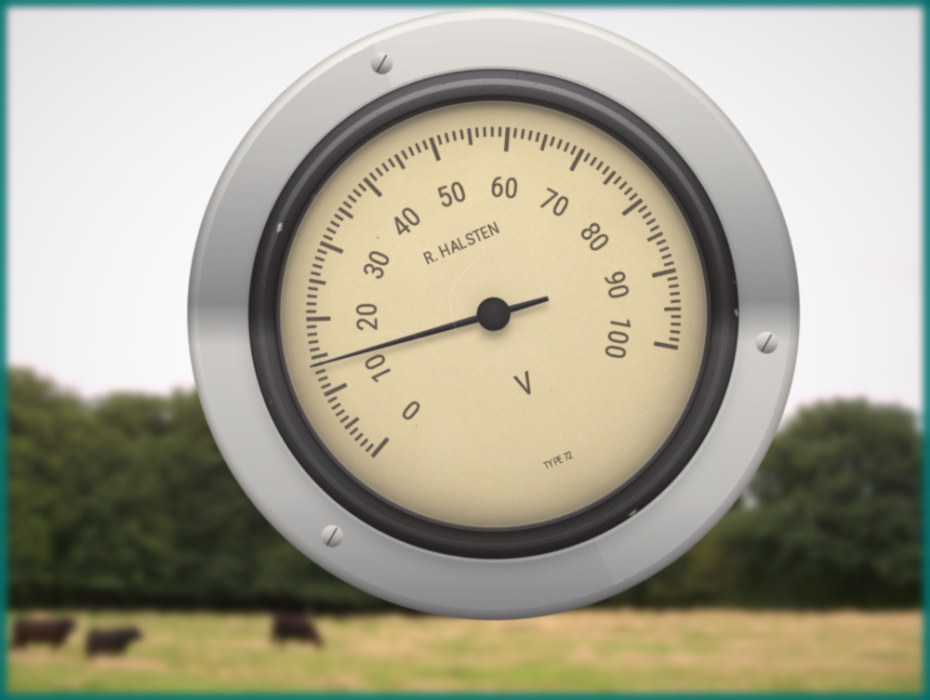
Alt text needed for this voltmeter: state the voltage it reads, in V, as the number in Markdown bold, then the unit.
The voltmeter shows **14** V
